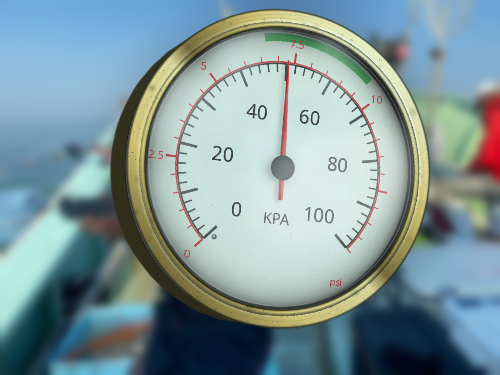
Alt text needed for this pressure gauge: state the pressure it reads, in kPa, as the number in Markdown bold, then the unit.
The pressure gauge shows **50** kPa
